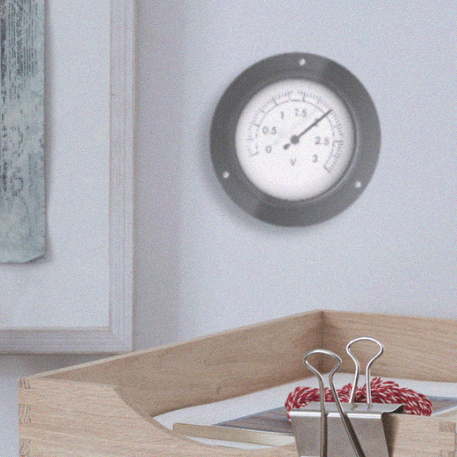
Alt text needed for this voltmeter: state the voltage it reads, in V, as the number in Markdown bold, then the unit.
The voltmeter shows **2** V
